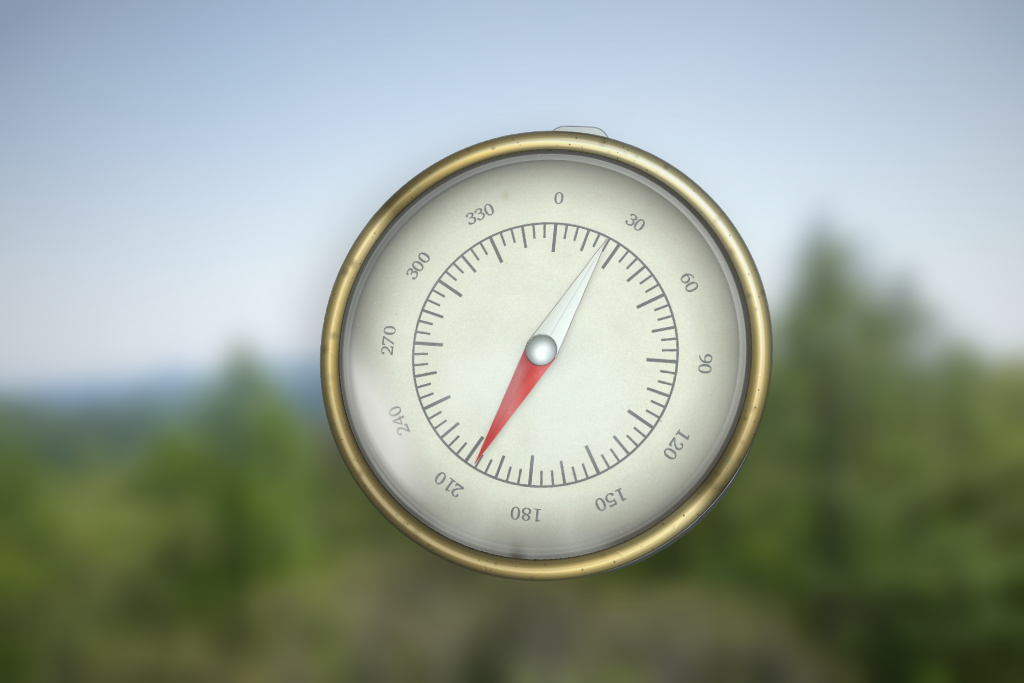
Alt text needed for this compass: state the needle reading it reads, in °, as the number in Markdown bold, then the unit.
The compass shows **205** °
